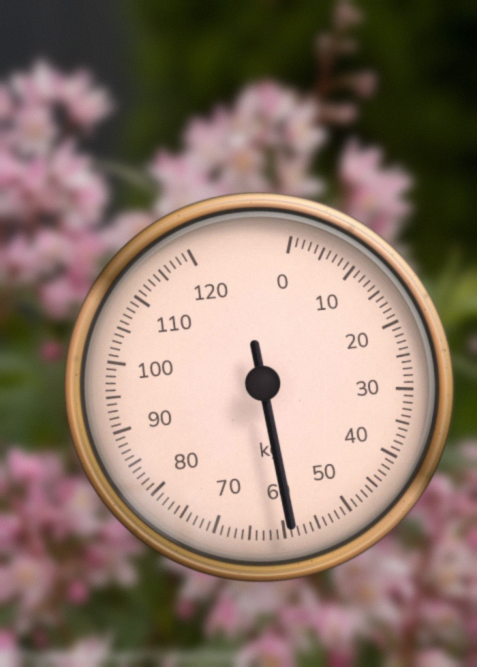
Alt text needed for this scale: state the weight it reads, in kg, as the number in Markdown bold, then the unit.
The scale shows **59** kg
